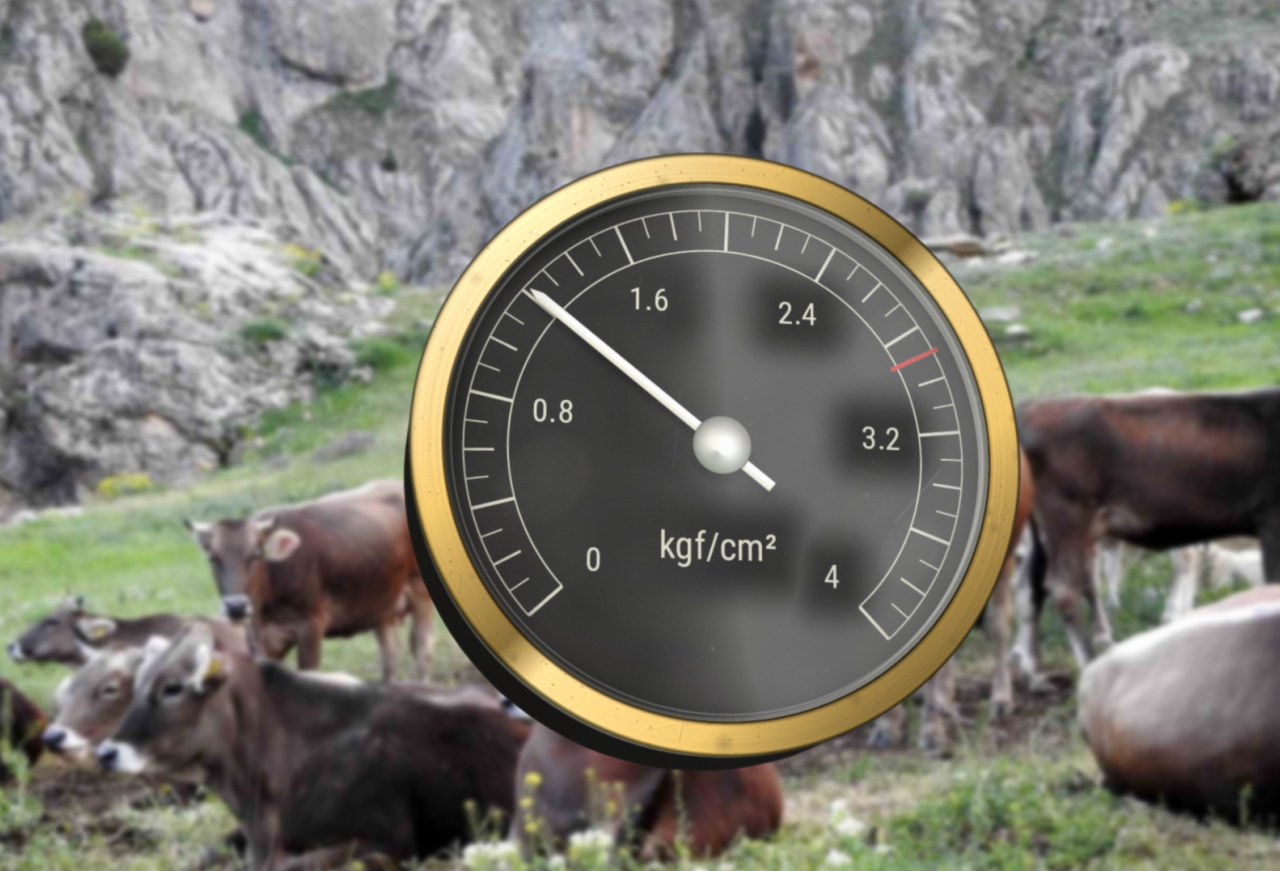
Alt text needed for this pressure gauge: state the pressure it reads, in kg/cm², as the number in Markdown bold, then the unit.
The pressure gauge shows **1.2** kg/cm²
